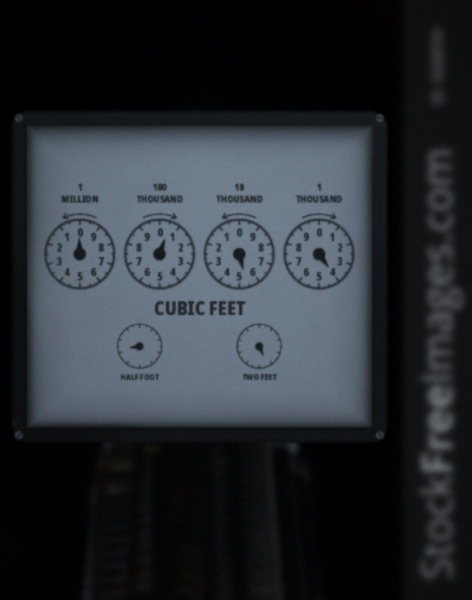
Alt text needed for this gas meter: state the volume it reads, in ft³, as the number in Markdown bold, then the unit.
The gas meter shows **5400** ft³
